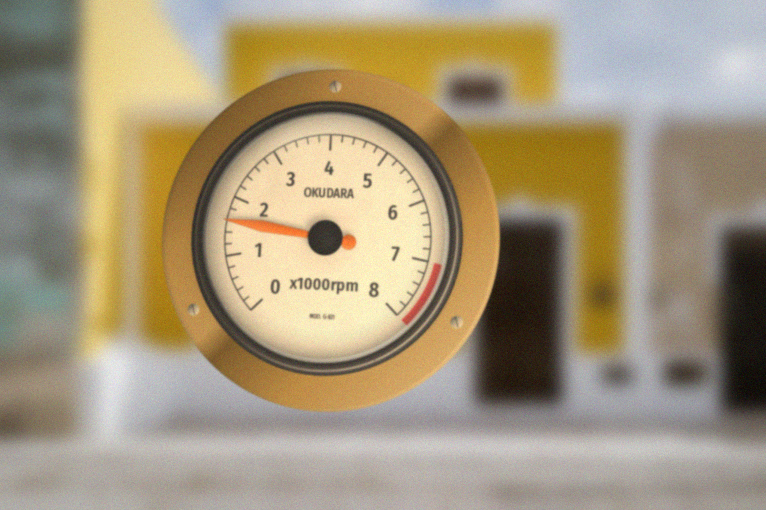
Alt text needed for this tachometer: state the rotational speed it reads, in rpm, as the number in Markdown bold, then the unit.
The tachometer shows **1600** rpm
